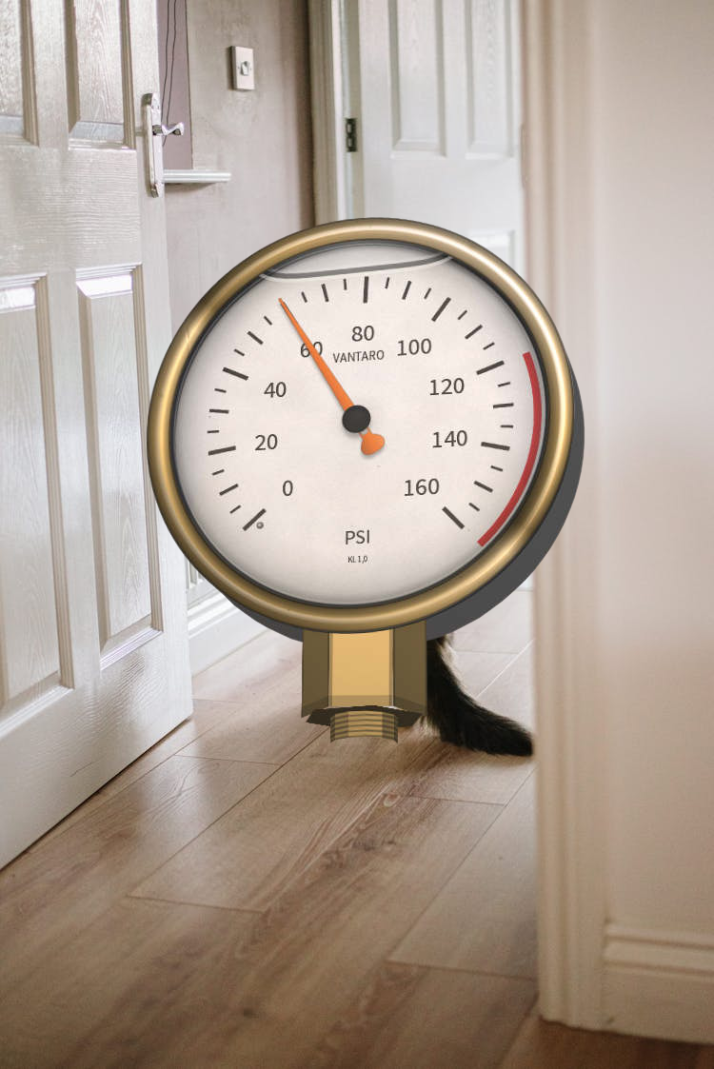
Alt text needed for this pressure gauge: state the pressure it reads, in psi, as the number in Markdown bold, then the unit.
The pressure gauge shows **60** psi
